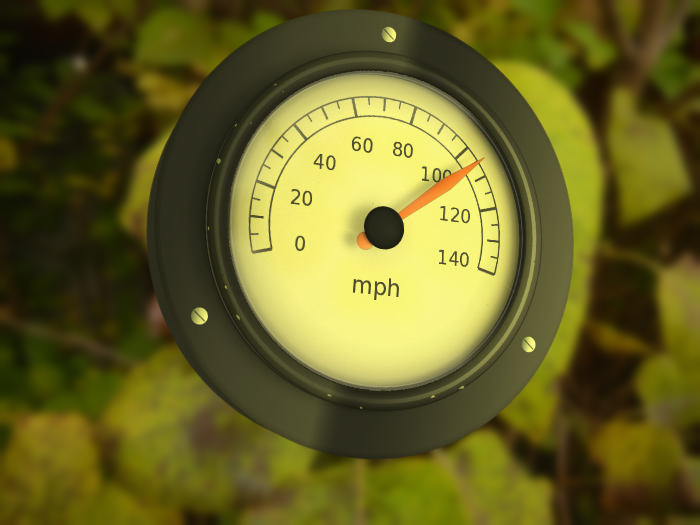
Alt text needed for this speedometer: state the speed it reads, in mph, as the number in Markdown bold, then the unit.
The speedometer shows **105** mph
